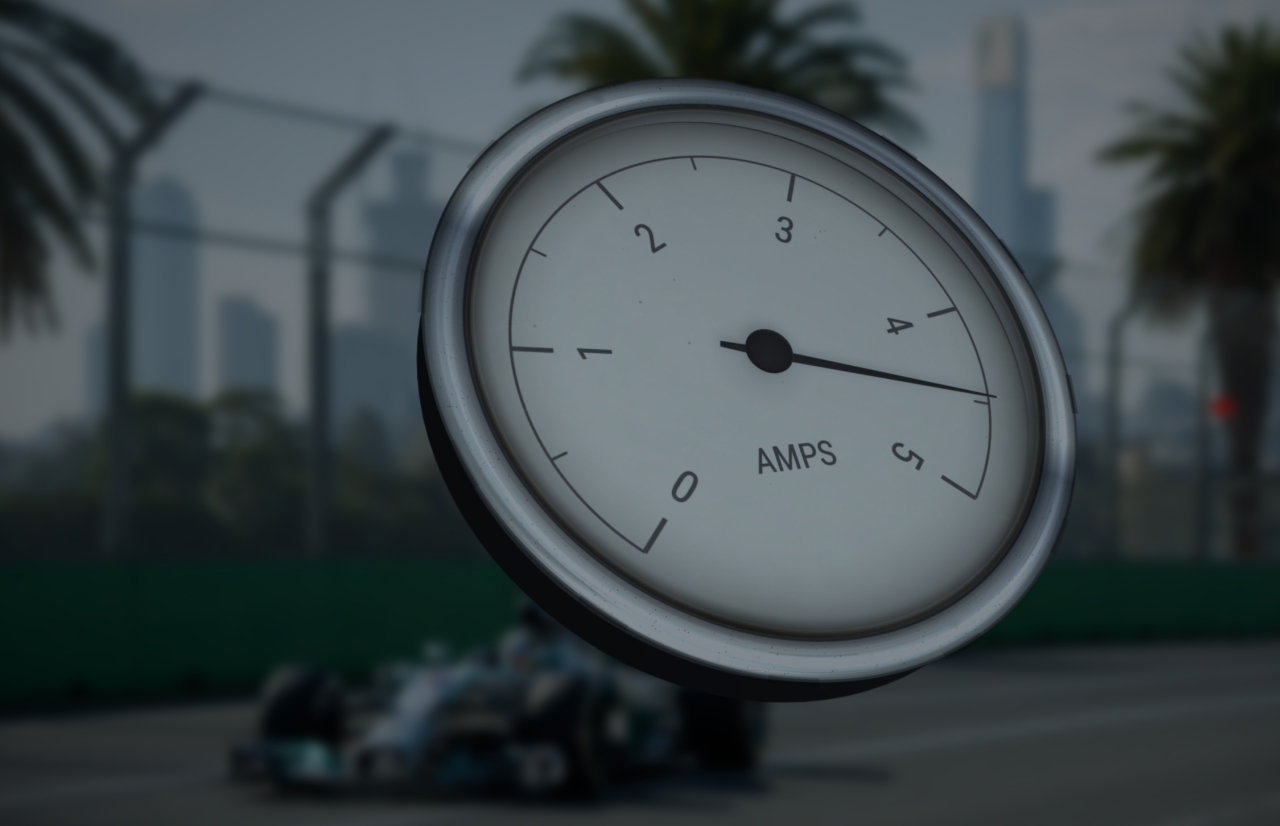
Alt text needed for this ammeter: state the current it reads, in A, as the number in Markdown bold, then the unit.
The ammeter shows **4.5** A
